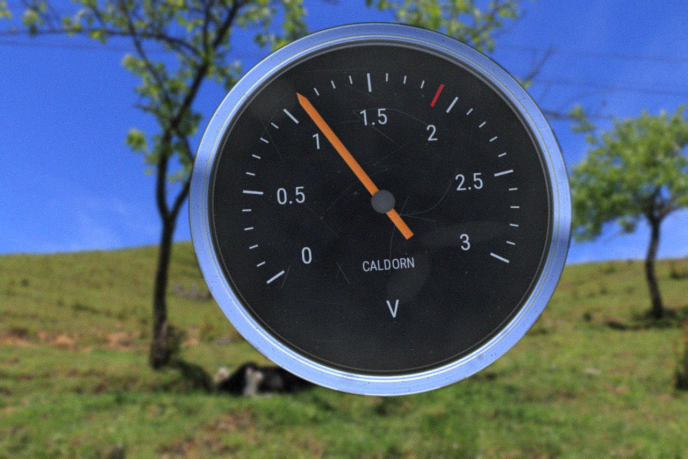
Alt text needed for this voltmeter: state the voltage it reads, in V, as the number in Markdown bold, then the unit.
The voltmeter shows **1.1** V
